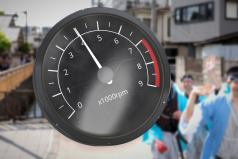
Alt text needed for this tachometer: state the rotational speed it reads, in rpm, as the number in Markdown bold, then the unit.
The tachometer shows **4000** rpm
